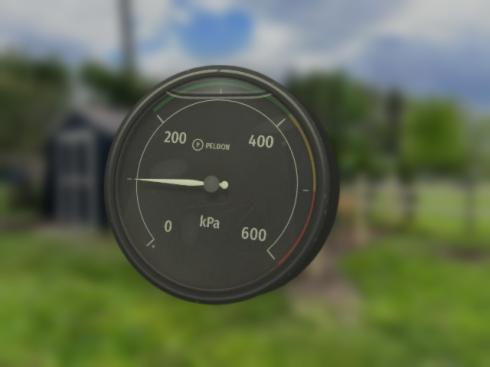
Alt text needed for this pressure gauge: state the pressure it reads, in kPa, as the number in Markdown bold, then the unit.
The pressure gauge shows **100** kPa
